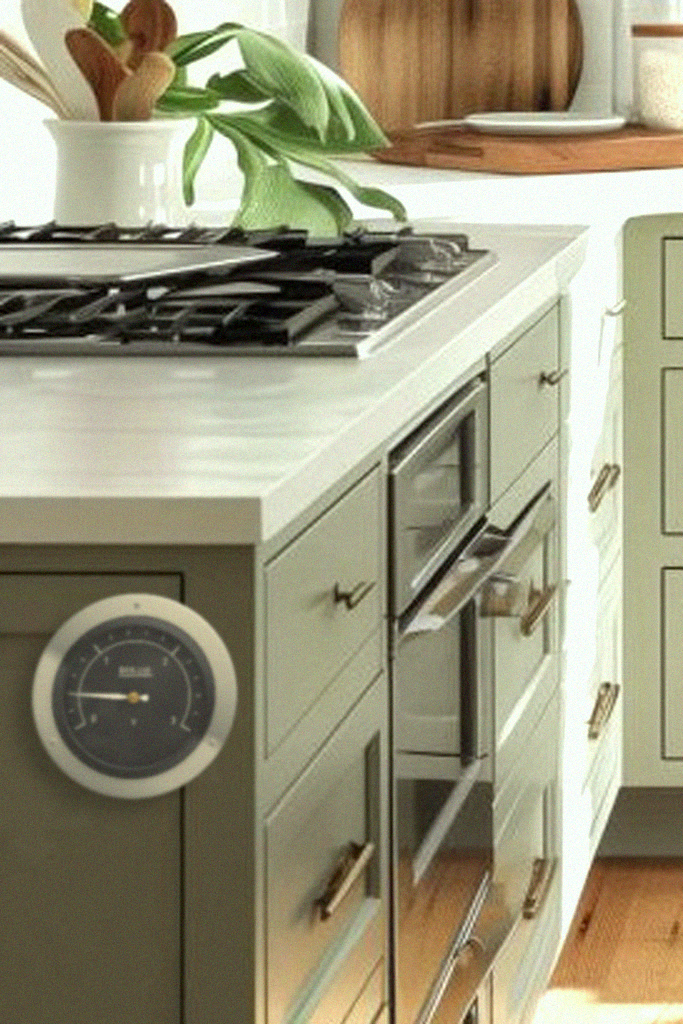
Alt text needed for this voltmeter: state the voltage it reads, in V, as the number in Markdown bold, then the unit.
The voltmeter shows **0.4** V
